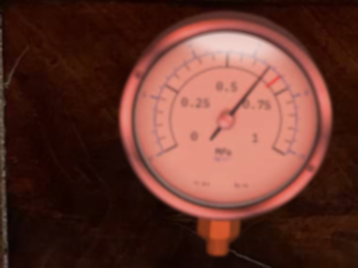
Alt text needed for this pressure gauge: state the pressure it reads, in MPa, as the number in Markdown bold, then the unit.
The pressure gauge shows **0.65** MPa
